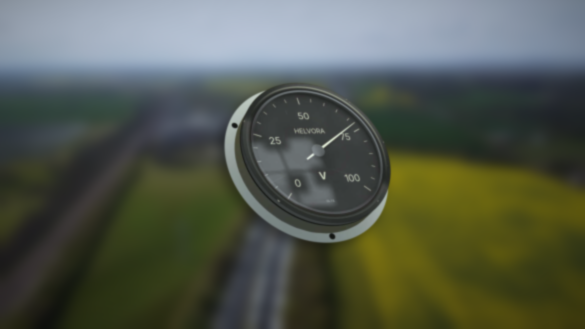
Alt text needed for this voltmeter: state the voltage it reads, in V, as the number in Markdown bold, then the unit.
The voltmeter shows **72.5** V
